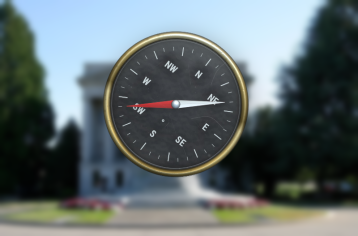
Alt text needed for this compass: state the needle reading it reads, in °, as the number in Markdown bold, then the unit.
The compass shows **230** °
